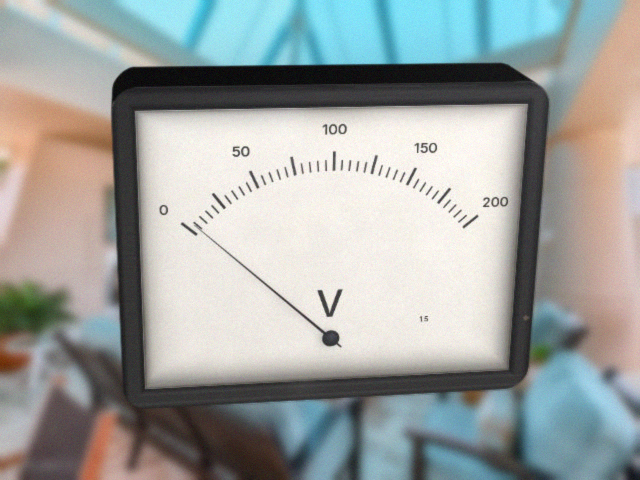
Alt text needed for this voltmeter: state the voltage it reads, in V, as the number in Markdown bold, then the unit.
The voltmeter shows **5** V
